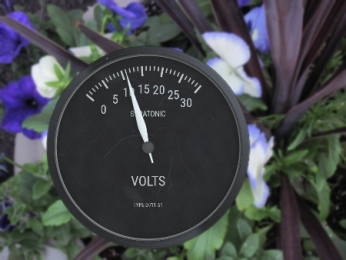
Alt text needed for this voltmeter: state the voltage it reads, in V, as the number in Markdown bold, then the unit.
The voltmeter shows **11** V
